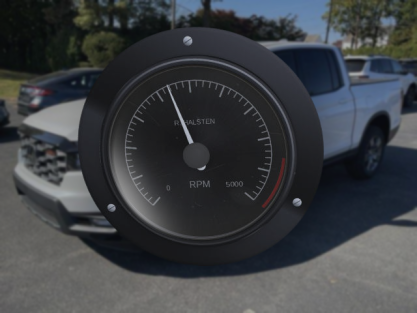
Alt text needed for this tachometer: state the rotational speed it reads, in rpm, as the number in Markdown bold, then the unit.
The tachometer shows **2200** rpm
